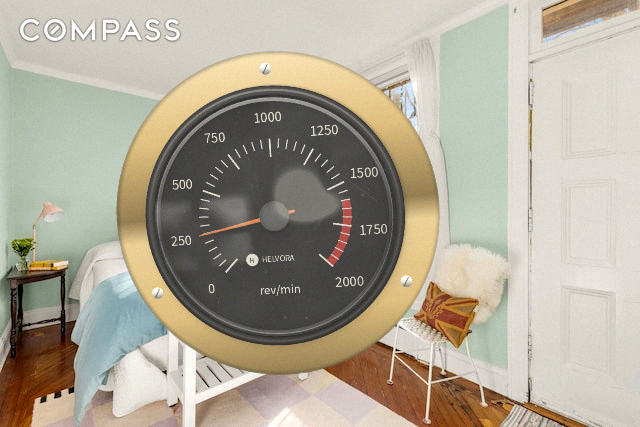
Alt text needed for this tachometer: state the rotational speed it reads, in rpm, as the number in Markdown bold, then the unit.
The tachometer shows **250** rpm
